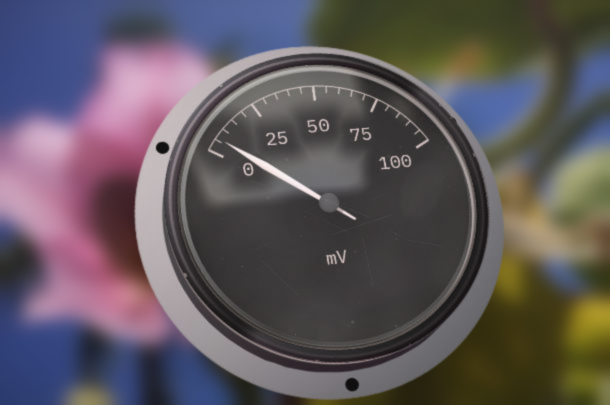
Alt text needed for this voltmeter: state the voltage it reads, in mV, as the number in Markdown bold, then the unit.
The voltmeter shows **5** mV
